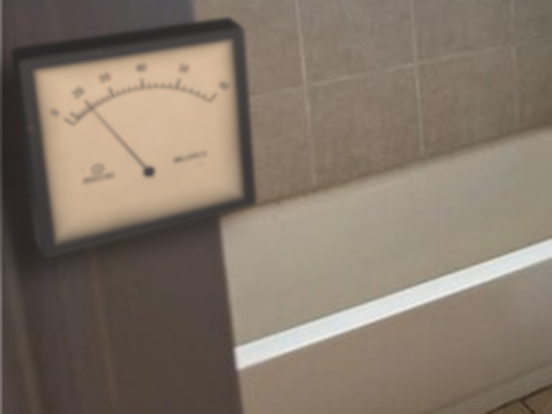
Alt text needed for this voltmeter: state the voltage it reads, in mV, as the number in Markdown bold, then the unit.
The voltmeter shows **20** mV
